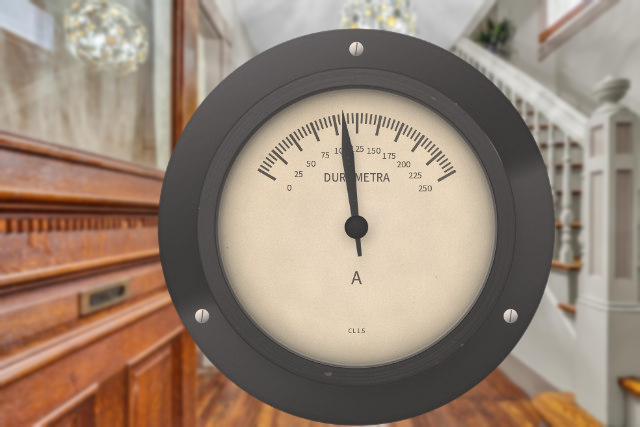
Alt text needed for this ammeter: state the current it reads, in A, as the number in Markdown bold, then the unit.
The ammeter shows **110** A
